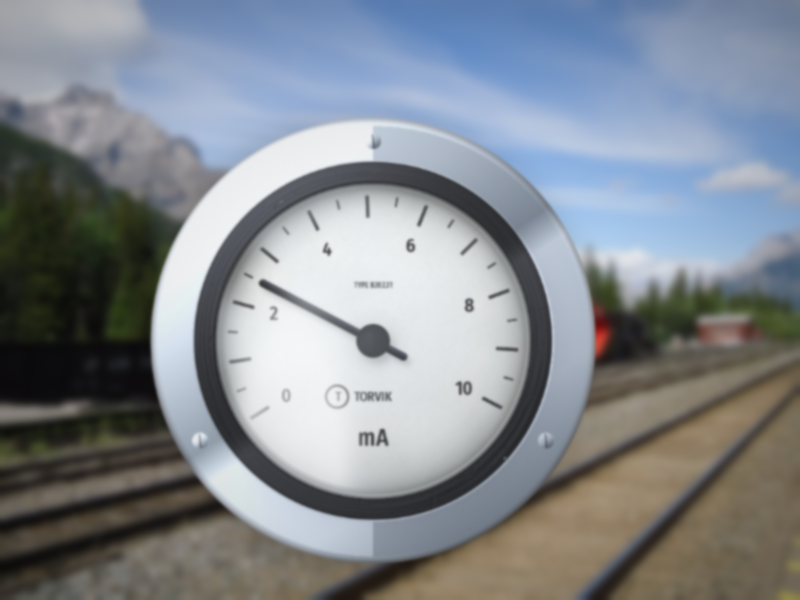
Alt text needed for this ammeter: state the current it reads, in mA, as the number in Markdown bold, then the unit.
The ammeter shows **2.5** mA
